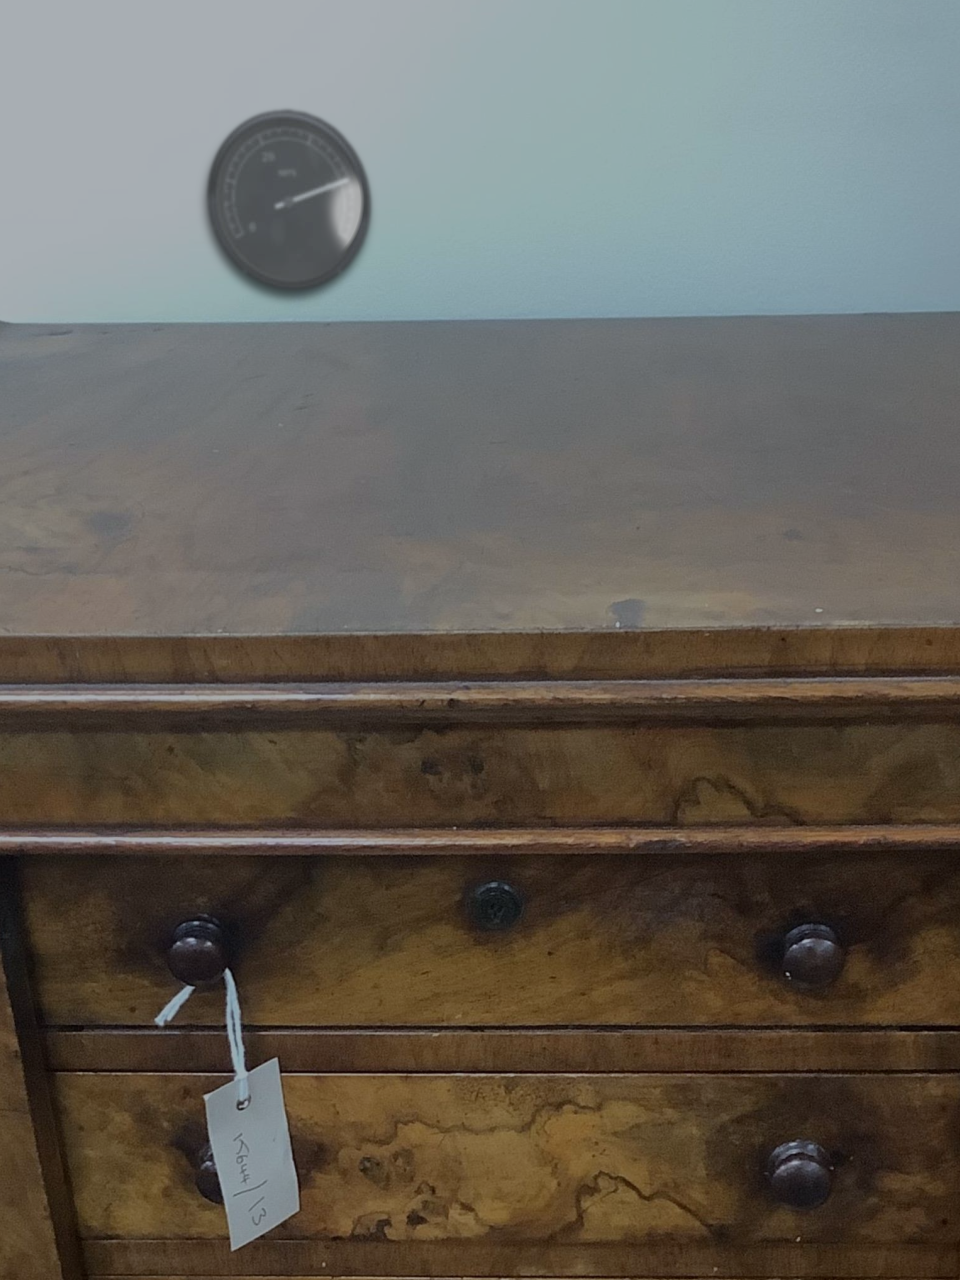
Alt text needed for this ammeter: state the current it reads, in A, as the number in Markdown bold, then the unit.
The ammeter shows **40** A
